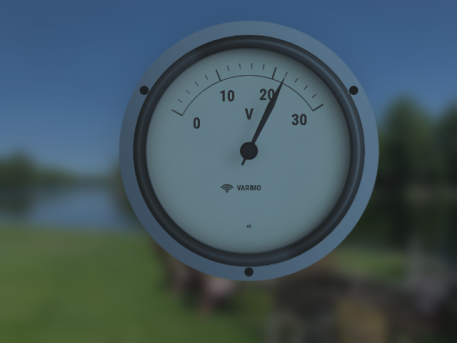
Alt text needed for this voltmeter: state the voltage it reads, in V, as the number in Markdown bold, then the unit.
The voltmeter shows **22** V
